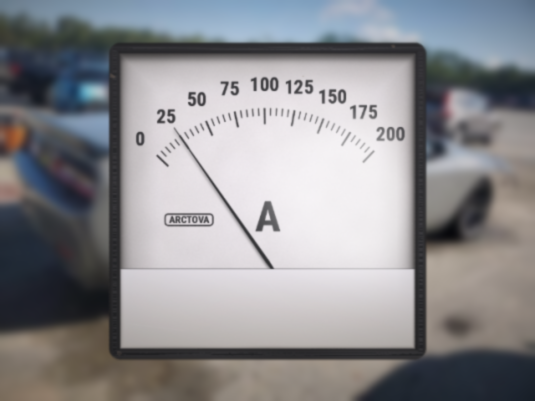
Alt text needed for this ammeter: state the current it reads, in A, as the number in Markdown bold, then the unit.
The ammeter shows **25** A
